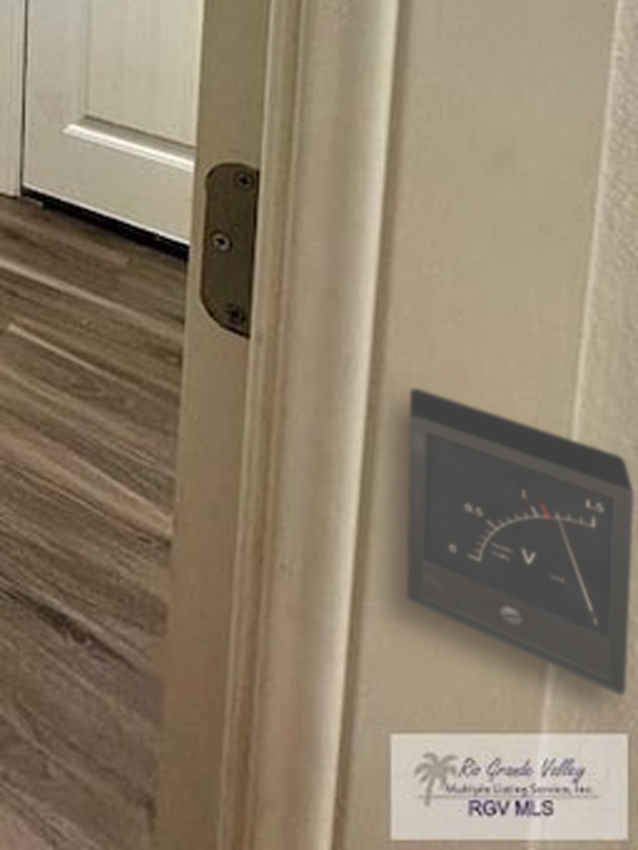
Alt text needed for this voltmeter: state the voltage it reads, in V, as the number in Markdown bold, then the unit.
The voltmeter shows **1.2** V
